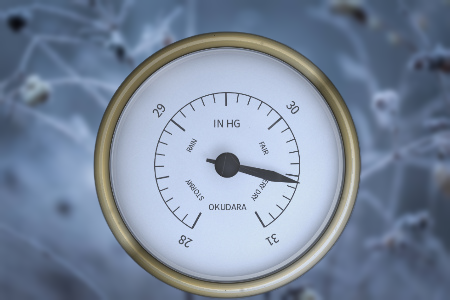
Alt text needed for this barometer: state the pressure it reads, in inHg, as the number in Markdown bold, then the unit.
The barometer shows **30.55** inHg
